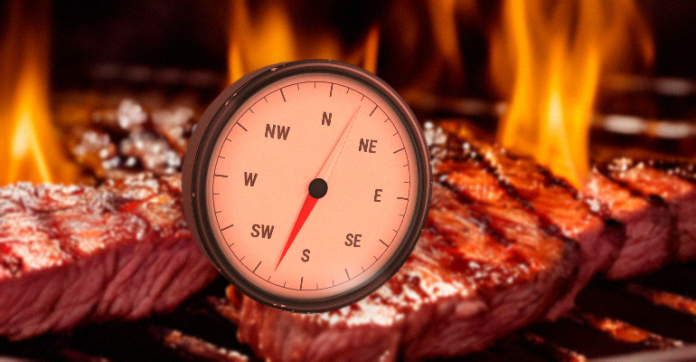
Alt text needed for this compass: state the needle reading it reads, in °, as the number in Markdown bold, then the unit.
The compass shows **200** °
